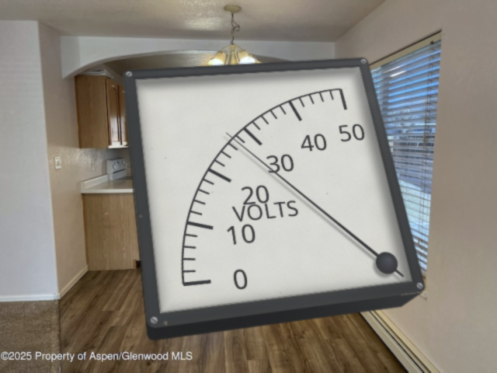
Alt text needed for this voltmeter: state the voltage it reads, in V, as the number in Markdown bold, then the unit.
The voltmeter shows **27** V
